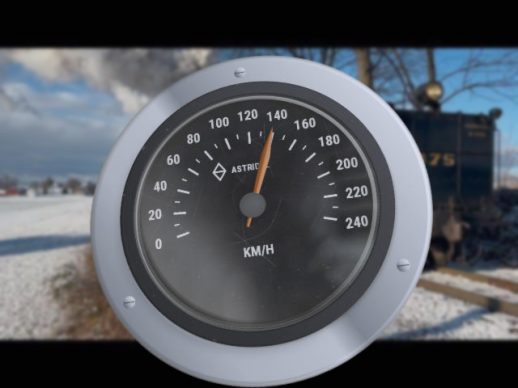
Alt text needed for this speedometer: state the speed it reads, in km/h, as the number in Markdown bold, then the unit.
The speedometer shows **140** km/h
